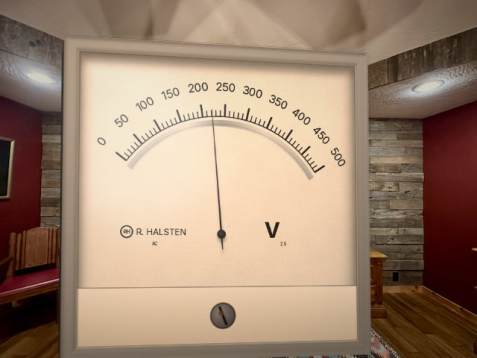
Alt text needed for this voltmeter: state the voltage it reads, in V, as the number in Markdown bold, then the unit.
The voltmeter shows **220** V
